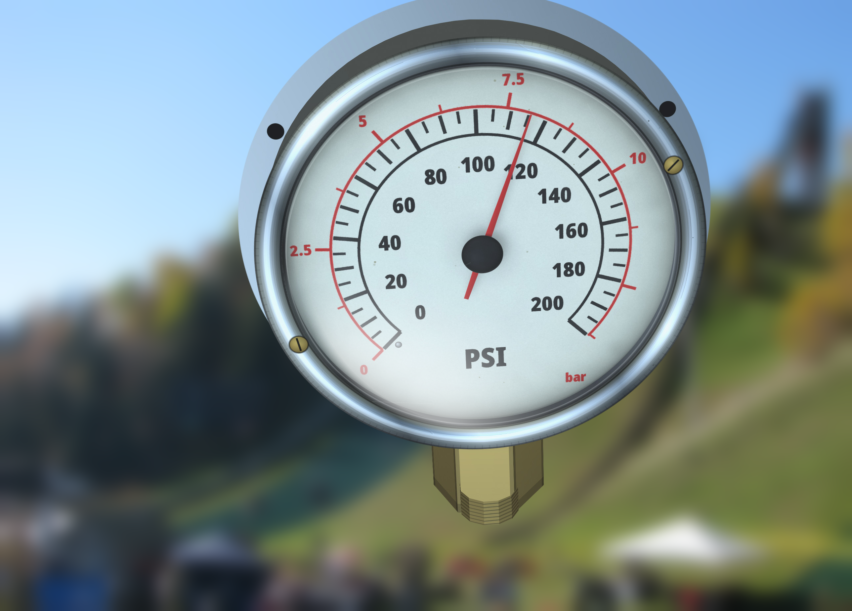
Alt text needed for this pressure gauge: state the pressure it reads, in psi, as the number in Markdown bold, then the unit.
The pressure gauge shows **115** psi
